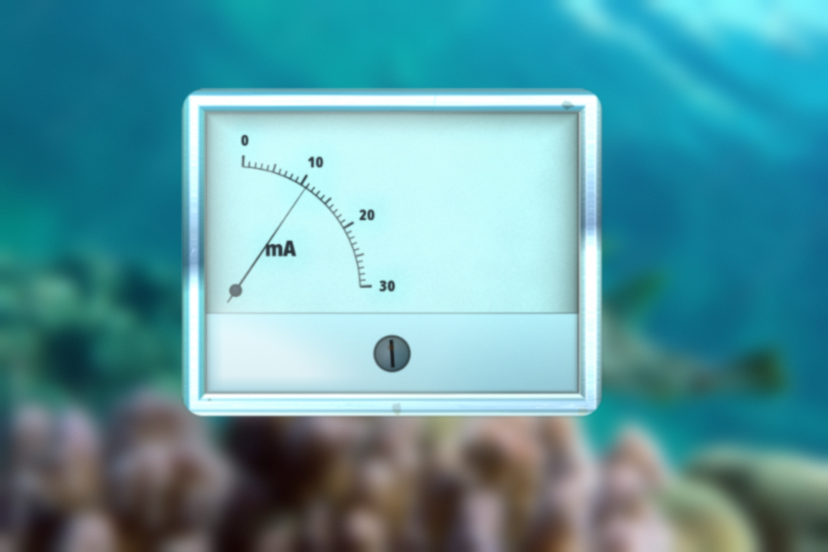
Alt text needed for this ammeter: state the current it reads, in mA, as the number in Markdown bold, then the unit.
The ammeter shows **11** mA
